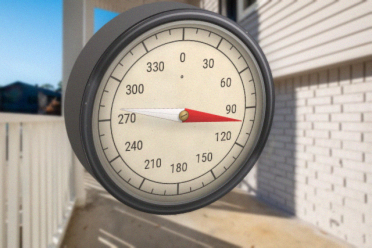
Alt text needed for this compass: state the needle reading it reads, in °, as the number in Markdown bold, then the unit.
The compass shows **100** °
